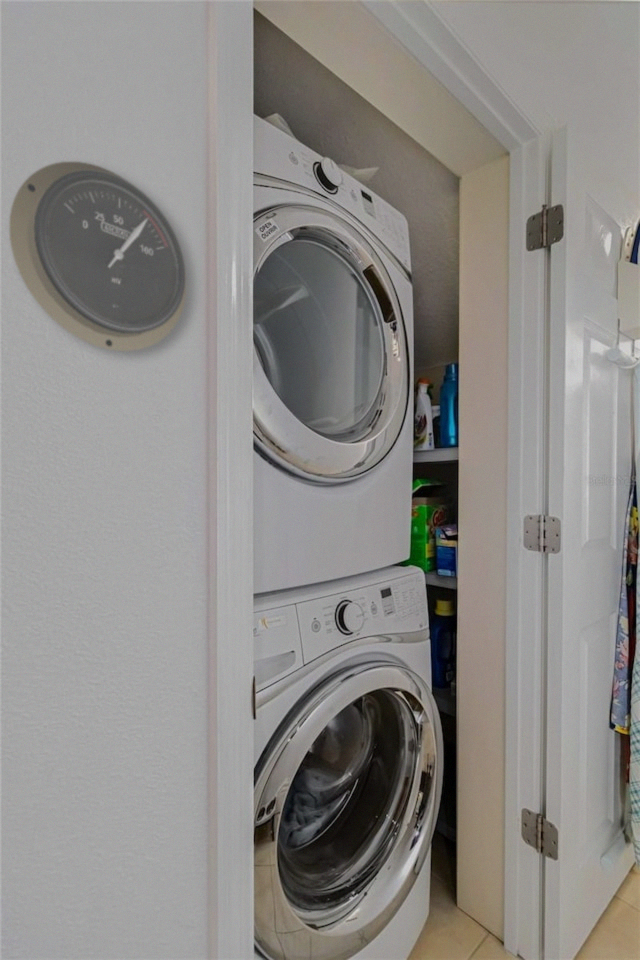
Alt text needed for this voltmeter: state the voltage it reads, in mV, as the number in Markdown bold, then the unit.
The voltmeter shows **75** mV
